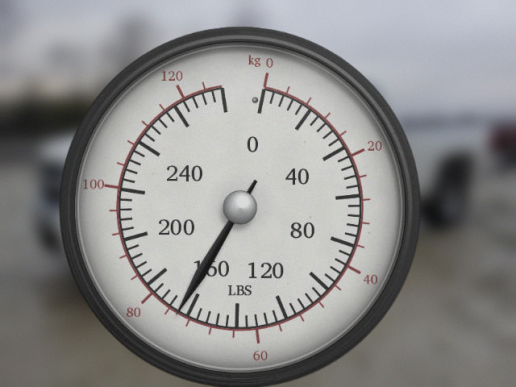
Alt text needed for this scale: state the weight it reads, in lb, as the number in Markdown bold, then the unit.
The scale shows **164** lb
